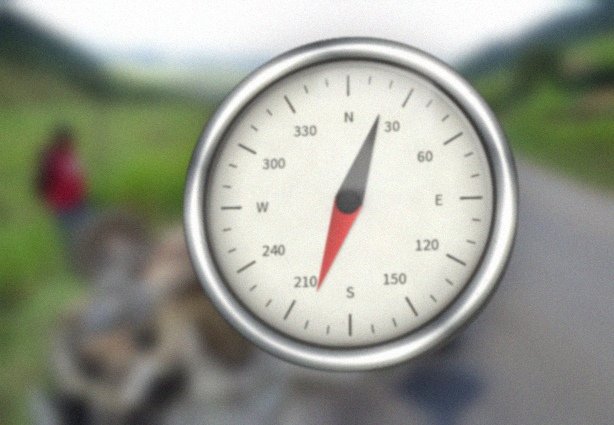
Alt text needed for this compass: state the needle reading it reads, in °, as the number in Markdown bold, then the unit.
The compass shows **200** °
